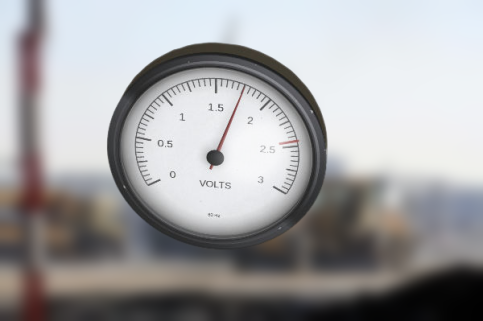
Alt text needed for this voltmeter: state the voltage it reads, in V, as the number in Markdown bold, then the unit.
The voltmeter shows **1.75** V
